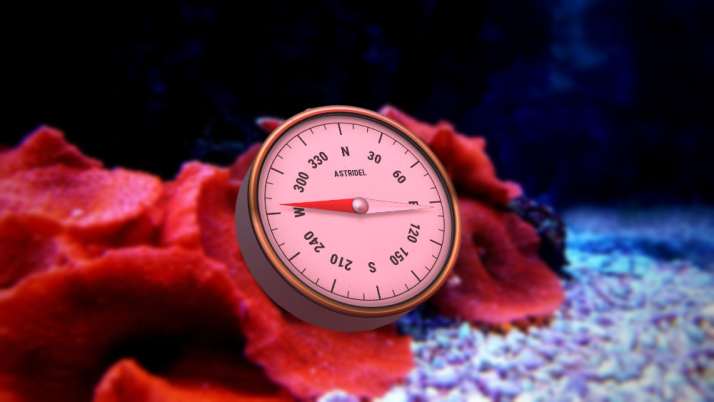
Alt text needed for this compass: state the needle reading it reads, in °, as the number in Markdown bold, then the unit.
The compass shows **275** °
